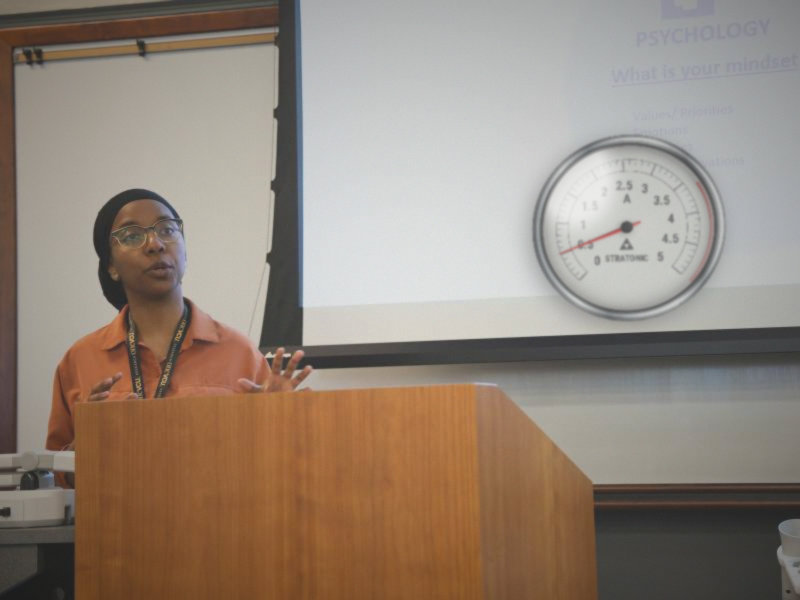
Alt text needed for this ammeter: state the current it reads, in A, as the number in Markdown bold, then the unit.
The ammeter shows **0.5** A
